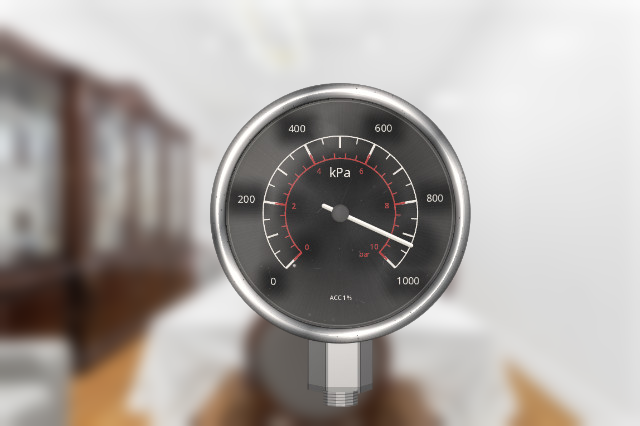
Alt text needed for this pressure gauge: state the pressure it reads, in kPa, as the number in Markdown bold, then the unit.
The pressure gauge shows **925** kPa
